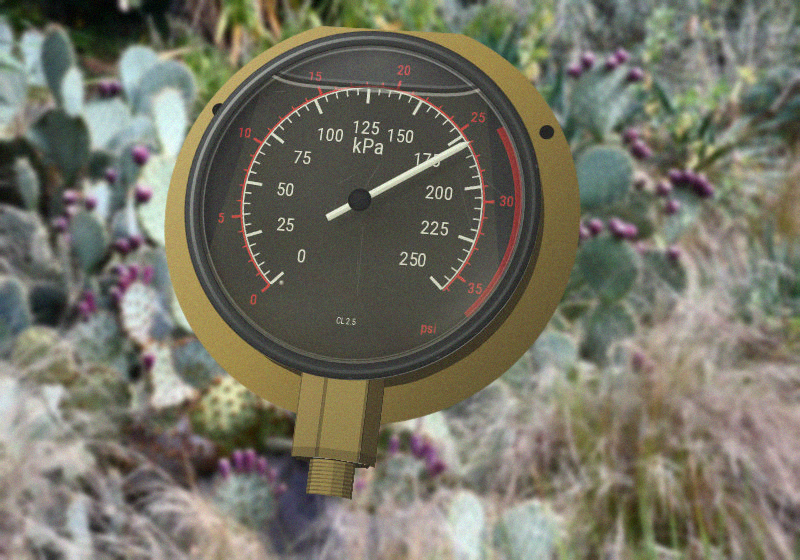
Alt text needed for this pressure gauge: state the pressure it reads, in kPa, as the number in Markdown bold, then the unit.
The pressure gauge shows **180** kPa
